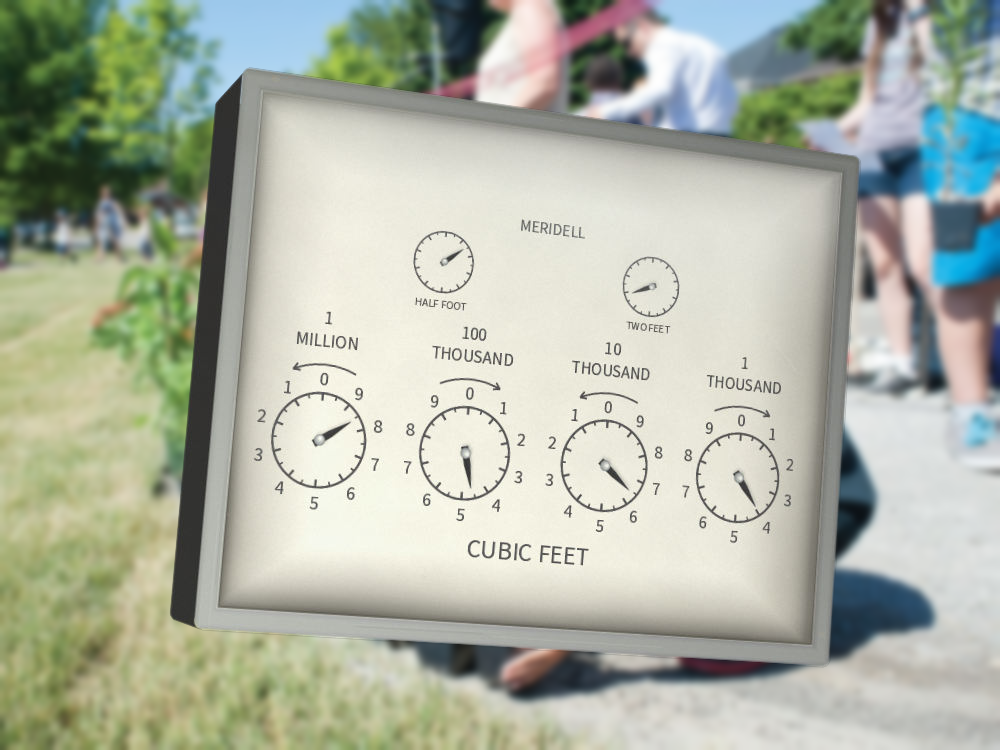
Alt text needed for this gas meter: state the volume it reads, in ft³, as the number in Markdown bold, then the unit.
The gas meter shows **846400** ft³
